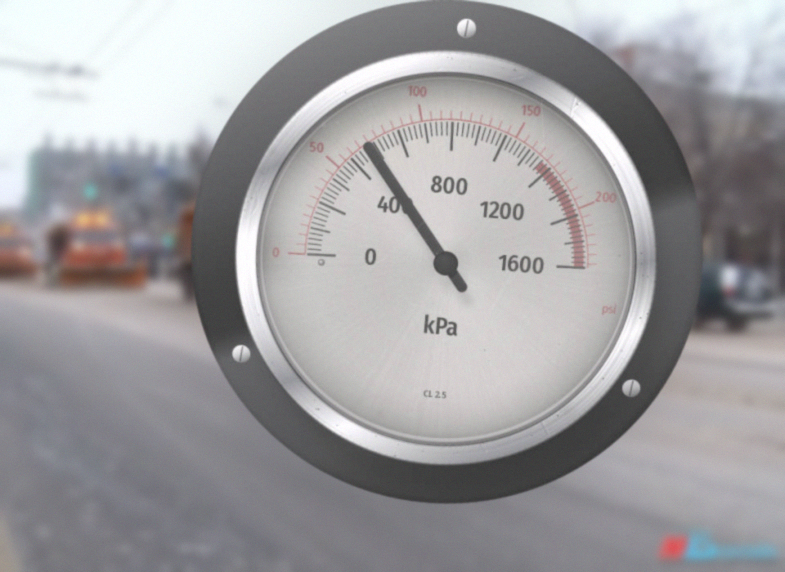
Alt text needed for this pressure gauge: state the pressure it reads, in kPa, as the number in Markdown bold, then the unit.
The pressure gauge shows **480** kPa
